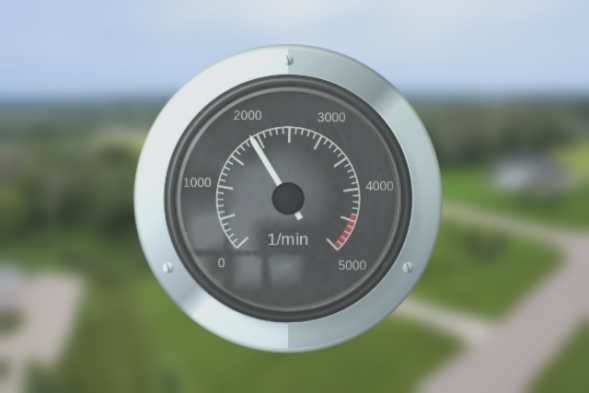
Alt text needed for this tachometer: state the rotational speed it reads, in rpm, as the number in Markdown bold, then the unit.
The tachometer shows **1900** rpm
